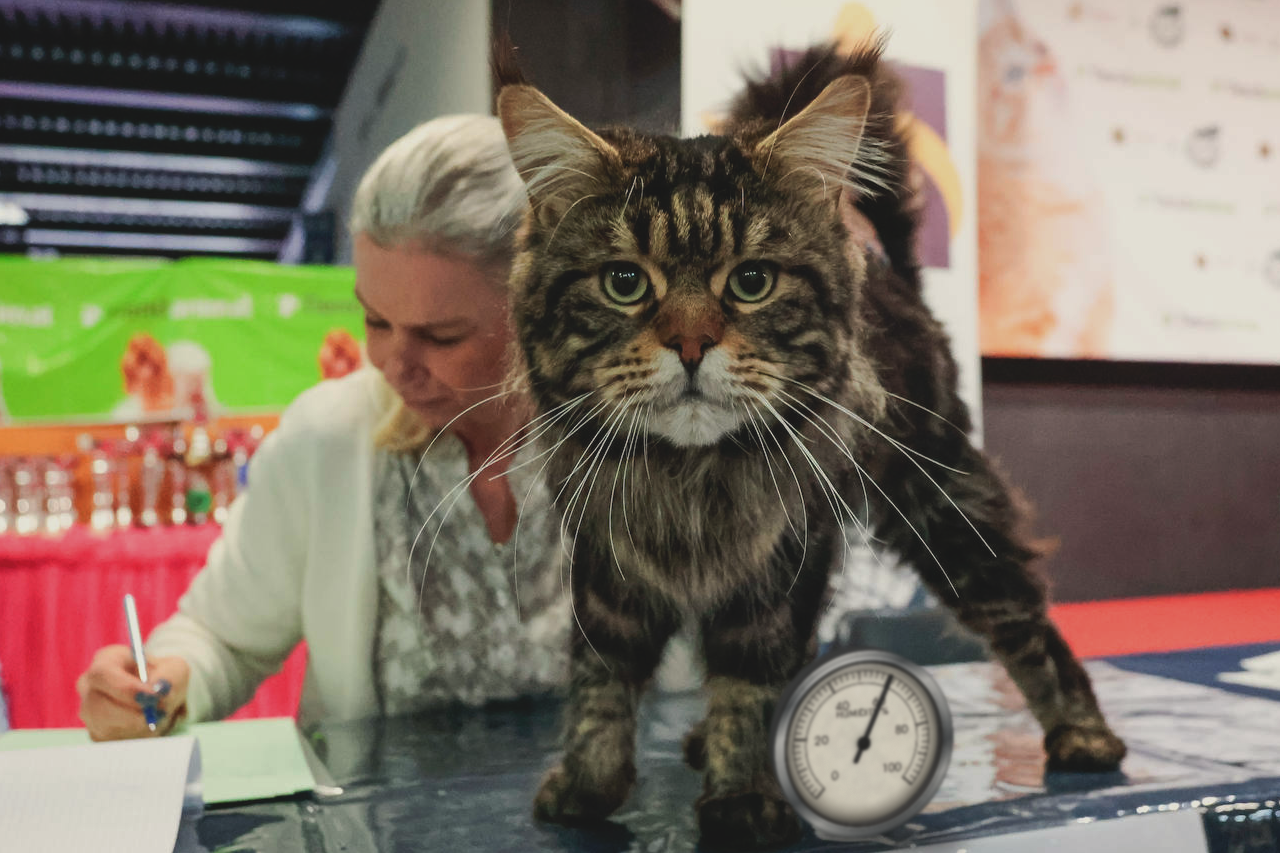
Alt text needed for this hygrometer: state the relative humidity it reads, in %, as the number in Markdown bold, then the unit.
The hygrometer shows **60** %
